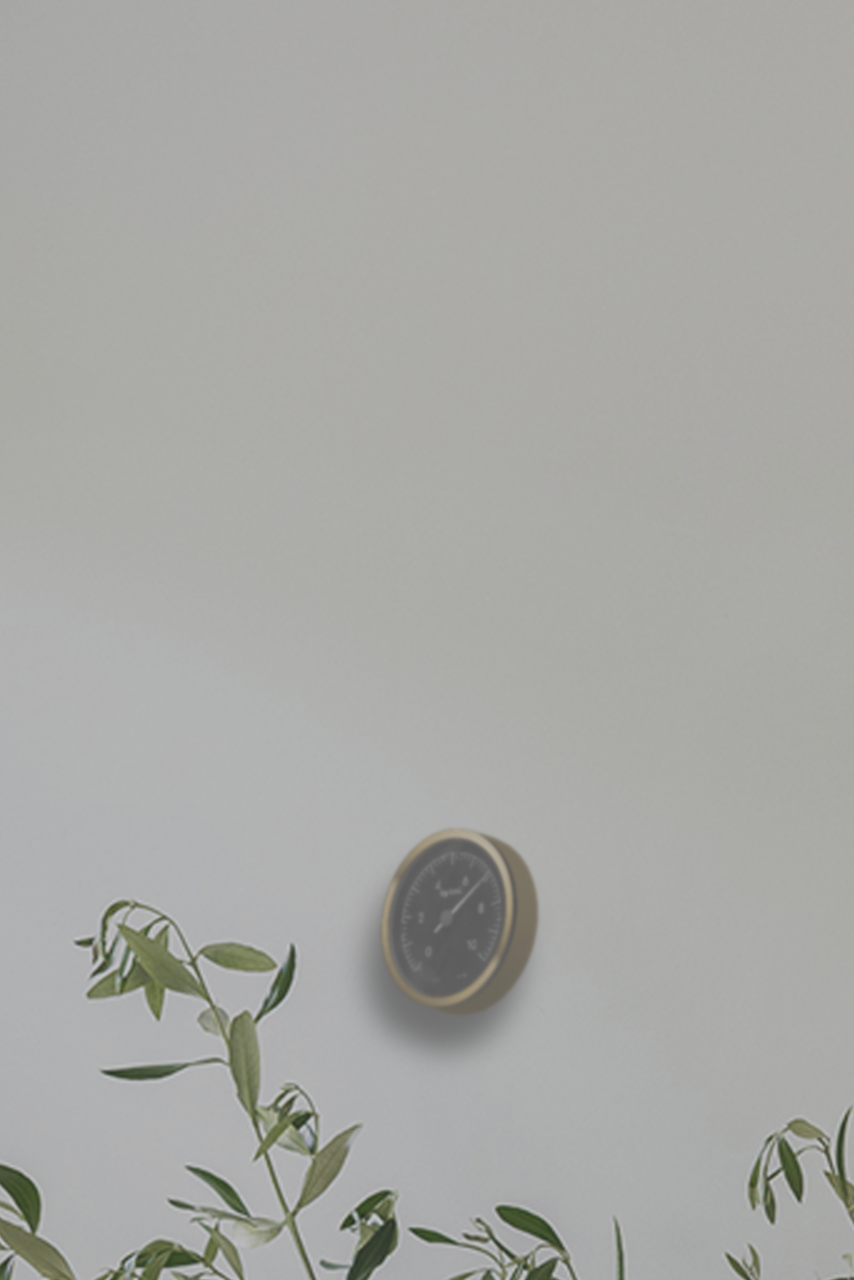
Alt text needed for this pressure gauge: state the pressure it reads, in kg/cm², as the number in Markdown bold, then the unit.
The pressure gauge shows **7** kg/cm²
